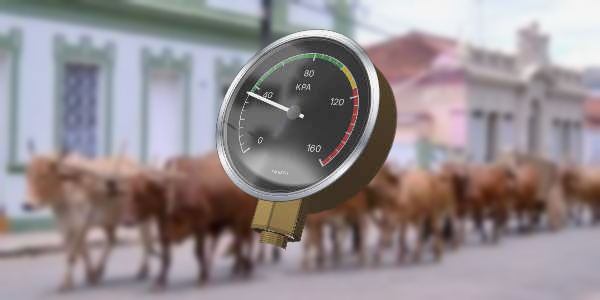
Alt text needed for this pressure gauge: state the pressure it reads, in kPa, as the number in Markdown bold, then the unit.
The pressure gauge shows **35** kPa
